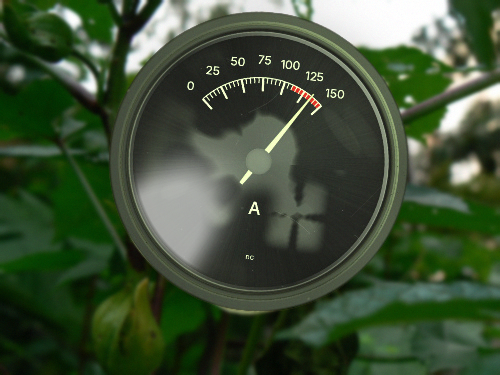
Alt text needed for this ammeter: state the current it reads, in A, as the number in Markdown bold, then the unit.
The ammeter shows **135** A
